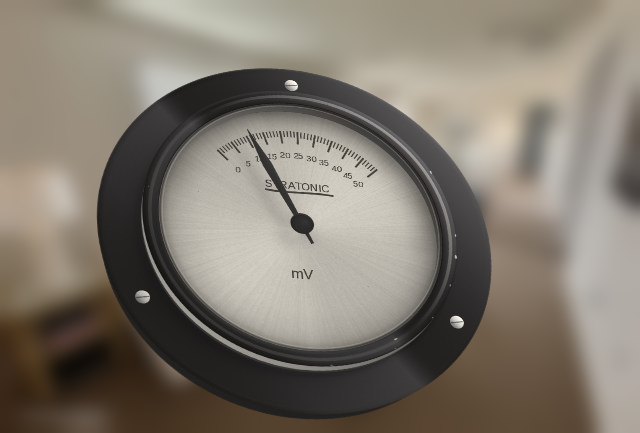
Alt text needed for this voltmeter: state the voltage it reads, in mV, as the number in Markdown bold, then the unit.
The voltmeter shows **10** mV
